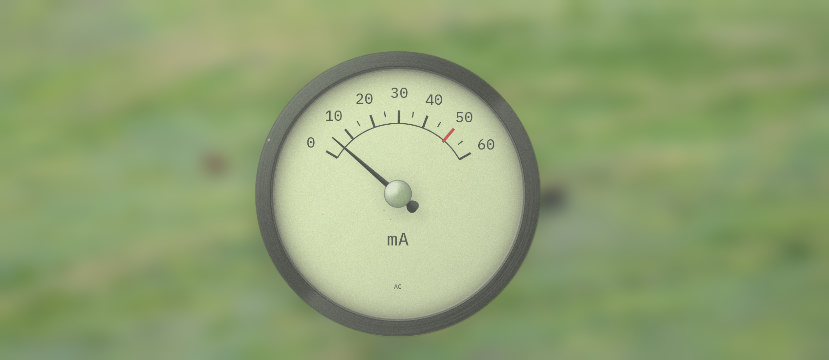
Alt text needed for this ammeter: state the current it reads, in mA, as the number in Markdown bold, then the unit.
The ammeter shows **5** mA
